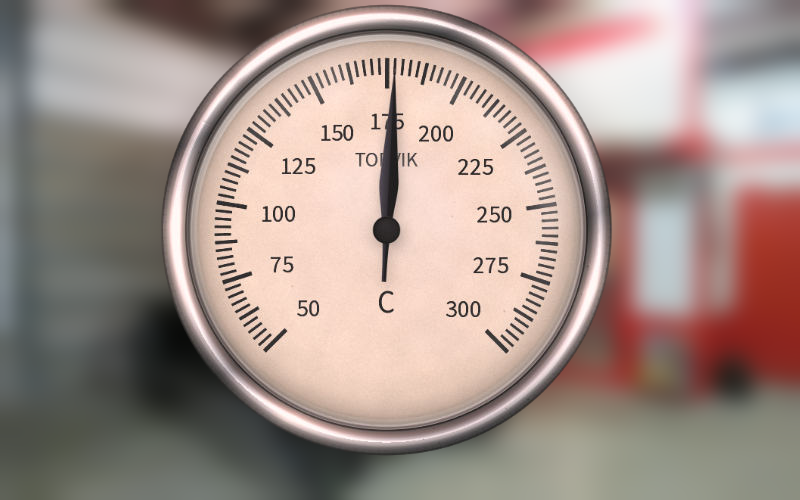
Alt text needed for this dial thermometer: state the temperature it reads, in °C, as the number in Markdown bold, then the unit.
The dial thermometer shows **177.5** °C
